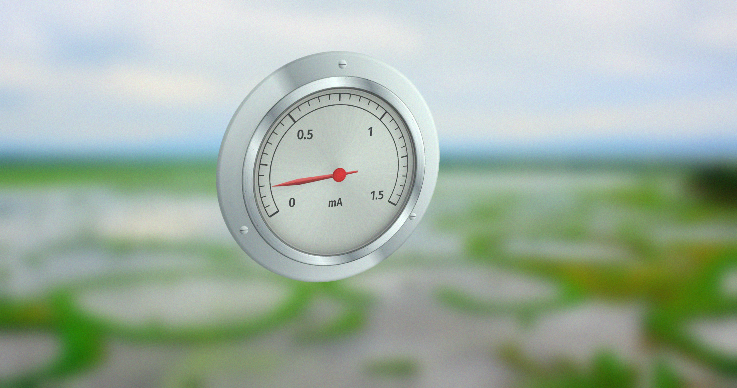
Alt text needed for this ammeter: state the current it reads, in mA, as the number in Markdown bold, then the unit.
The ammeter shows **0.15** mA
